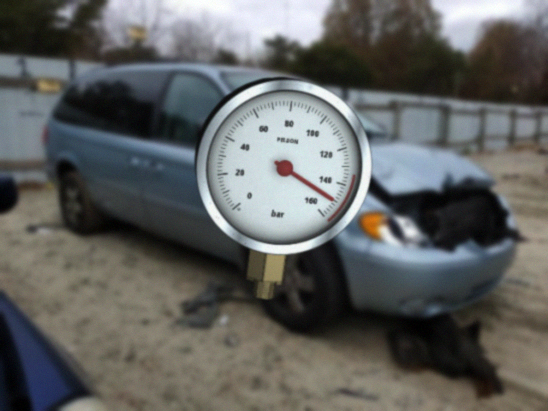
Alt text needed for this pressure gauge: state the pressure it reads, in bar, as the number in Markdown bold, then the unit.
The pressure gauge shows **150** bar
